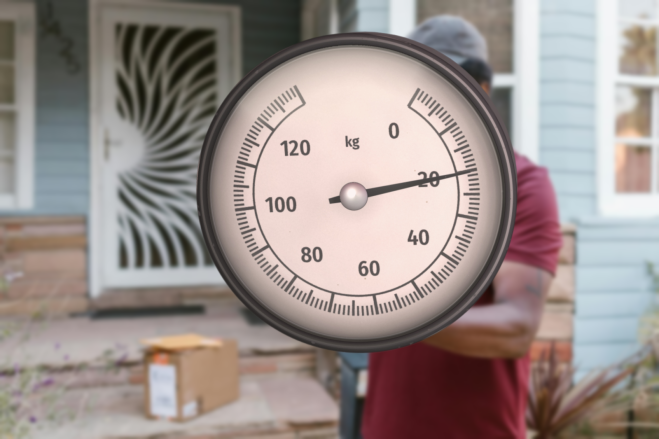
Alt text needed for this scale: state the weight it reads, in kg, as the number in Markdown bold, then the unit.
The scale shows **20** kg
